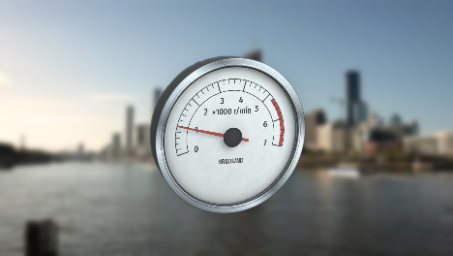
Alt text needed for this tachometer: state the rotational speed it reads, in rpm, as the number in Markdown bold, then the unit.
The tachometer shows **1000** rpm
